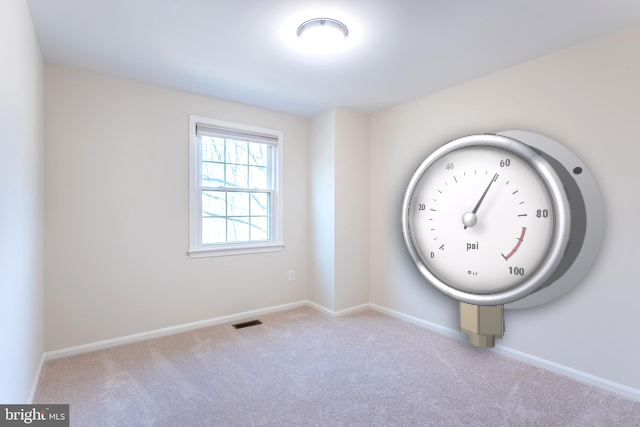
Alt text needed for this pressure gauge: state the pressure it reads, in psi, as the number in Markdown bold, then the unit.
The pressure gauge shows **60** psi
